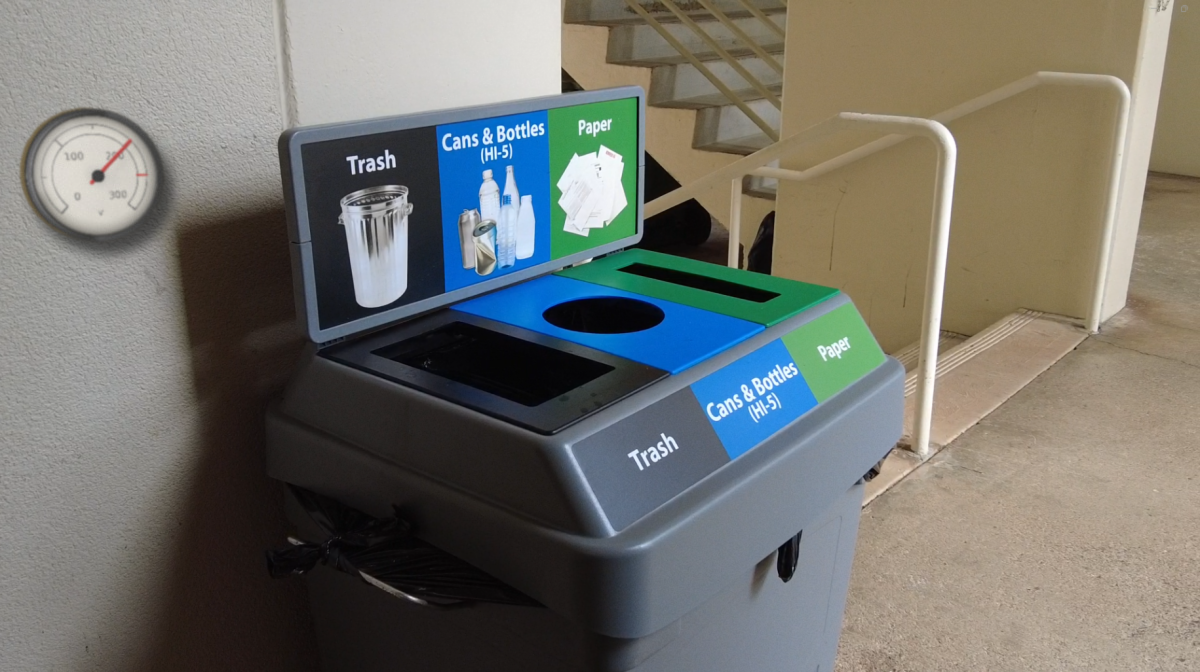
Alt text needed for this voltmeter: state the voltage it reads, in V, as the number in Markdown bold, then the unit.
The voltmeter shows **200** V
